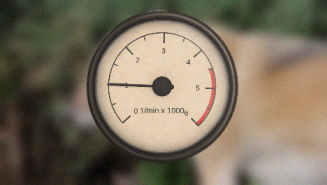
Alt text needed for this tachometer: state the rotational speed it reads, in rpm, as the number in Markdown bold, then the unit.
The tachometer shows **1000** rpm
